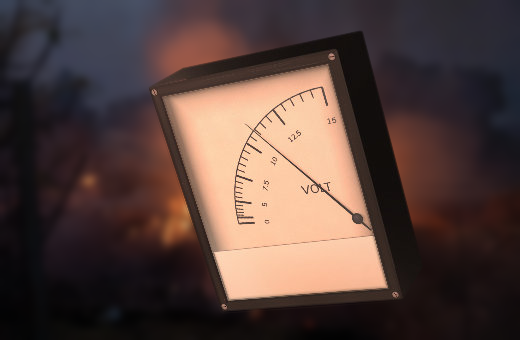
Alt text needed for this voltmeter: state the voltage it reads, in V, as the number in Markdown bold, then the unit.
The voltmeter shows **11** V
